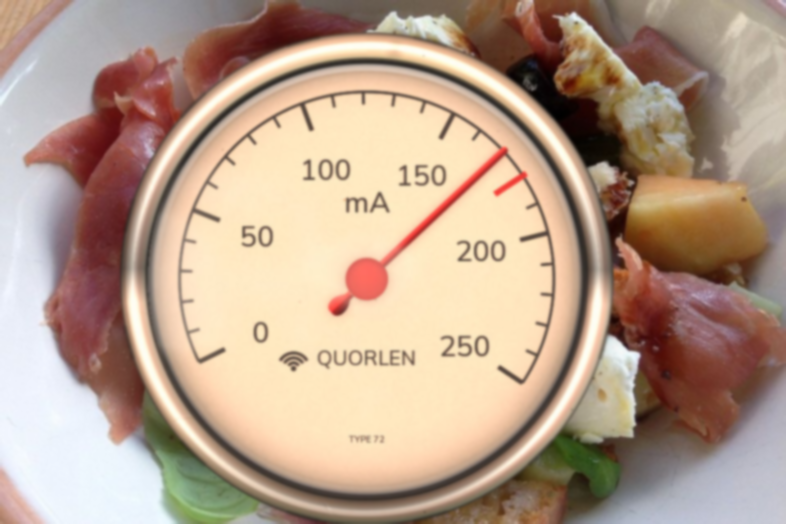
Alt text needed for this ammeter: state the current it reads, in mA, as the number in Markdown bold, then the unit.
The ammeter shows **170** mA
